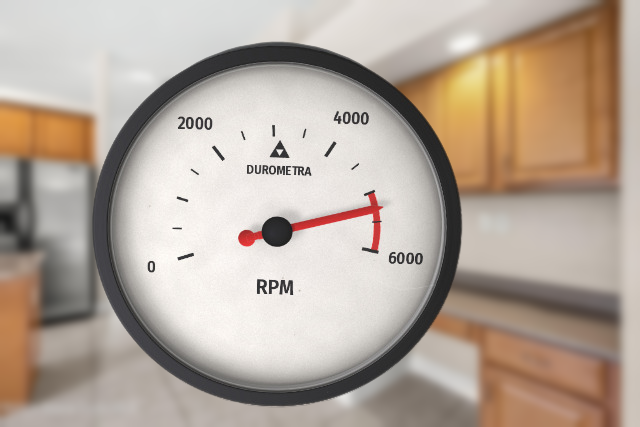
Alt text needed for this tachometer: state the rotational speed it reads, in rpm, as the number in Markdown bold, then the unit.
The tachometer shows **5250** rpm
